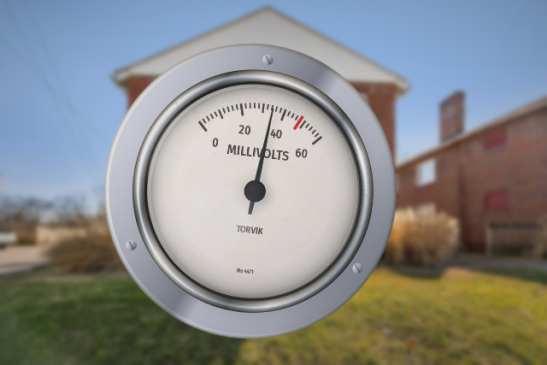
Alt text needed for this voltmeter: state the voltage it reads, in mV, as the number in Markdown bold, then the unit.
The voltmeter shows **34** mV
